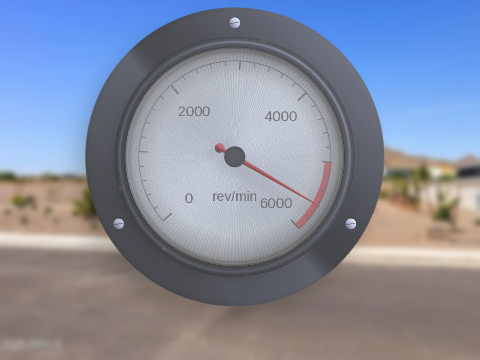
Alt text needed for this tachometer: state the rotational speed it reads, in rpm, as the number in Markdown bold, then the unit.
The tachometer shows **5600** rpm
